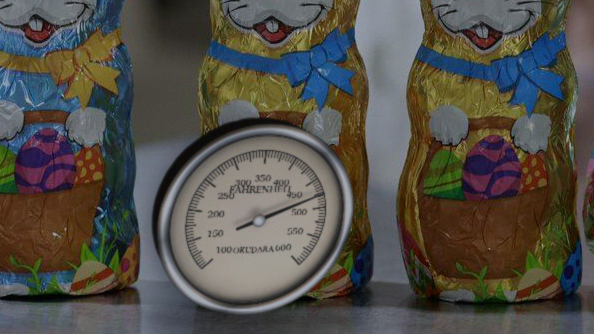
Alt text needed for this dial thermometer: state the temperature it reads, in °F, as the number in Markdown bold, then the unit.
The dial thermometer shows **475** °F
